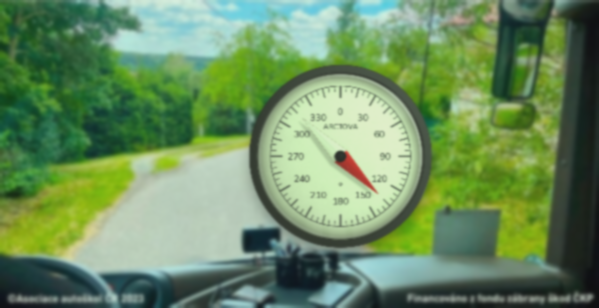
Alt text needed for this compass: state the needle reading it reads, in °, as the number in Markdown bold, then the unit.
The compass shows **135** °
